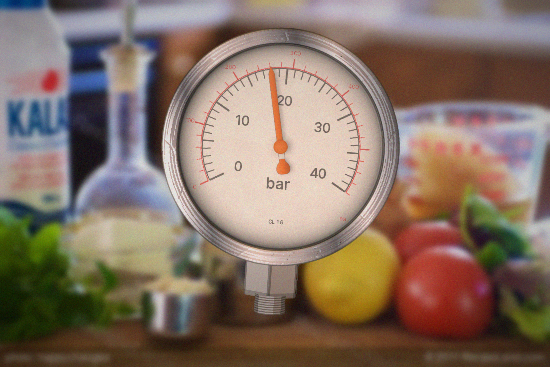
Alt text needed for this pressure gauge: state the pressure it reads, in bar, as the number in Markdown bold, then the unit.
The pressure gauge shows **18** bar
